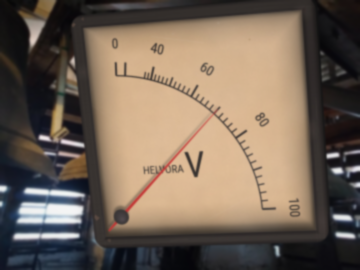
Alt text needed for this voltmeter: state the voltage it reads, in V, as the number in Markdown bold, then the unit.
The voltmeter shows **70** V
